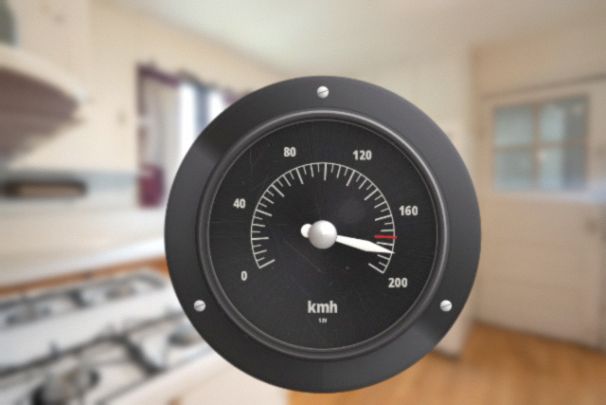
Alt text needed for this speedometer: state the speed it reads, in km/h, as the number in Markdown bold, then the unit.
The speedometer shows **185** km/h
